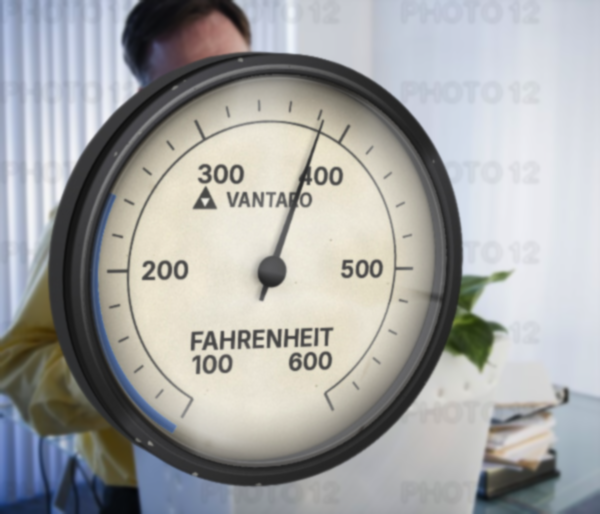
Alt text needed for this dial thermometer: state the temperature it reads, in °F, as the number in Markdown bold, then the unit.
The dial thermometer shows **380** °F
